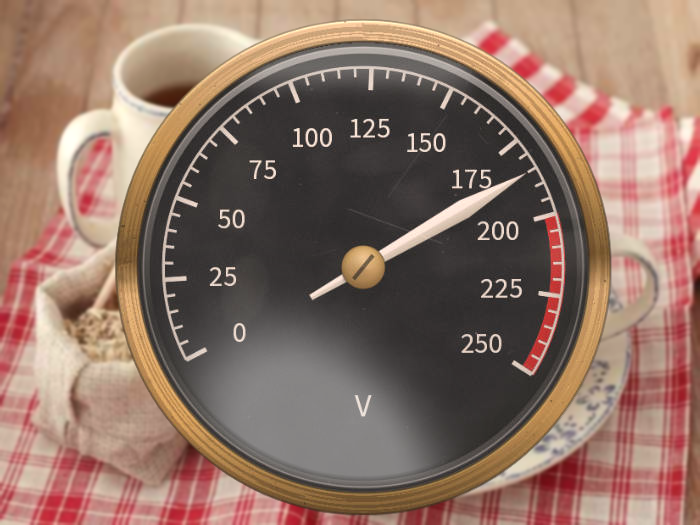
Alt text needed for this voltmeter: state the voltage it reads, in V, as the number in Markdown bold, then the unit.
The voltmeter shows **185** V
